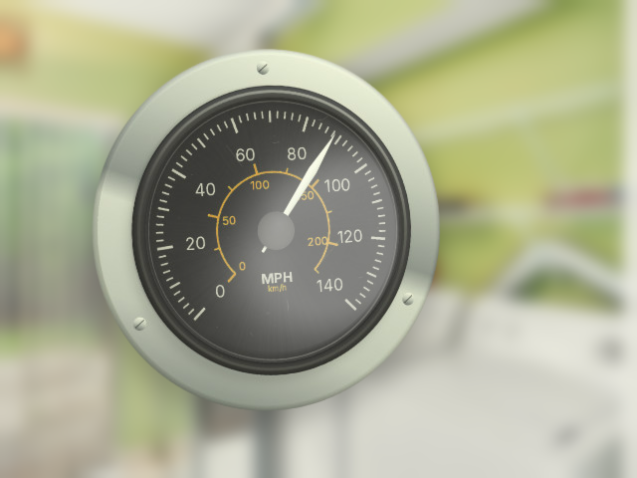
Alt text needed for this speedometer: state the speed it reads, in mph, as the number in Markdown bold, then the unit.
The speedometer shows **88** mph
